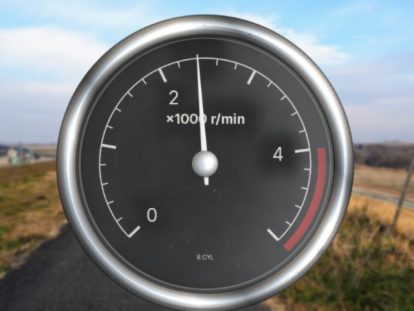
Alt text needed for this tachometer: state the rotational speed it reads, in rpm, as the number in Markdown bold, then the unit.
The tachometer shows **2400** rpm
